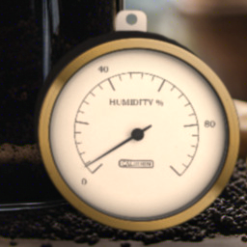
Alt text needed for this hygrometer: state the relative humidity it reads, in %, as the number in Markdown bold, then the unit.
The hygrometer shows **4** %
